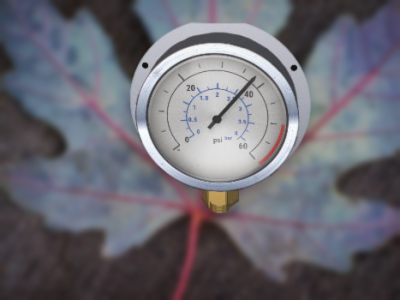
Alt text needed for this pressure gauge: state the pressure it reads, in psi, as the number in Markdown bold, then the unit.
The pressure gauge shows **37.5** psi
